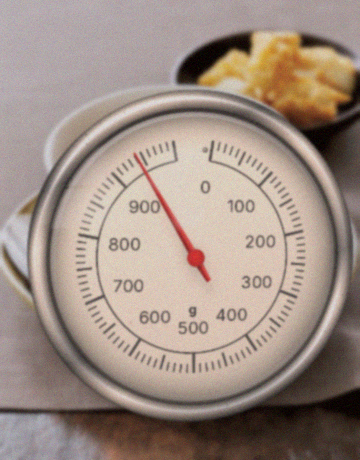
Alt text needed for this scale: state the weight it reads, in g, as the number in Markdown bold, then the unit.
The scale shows **940** g
